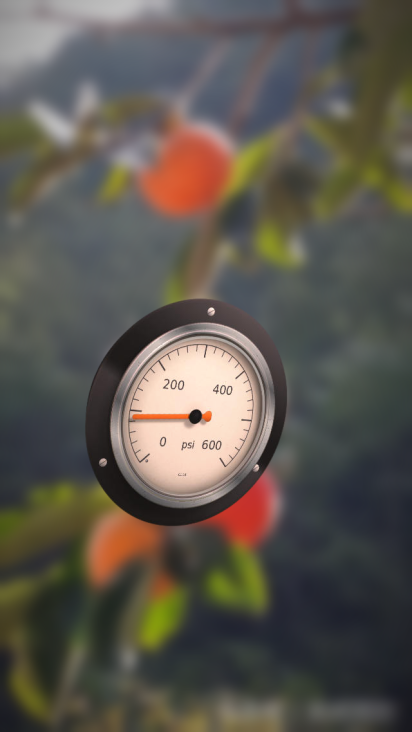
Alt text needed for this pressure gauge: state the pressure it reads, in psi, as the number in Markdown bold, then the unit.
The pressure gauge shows **90** psi
